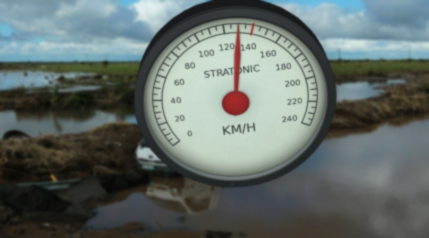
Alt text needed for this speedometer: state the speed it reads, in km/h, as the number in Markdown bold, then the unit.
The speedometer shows **130** km/h
